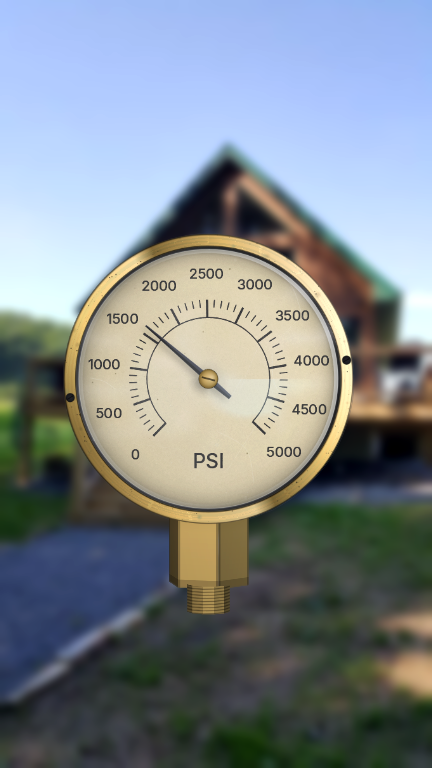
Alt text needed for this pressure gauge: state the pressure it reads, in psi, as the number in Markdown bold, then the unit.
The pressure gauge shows **1600** psi
